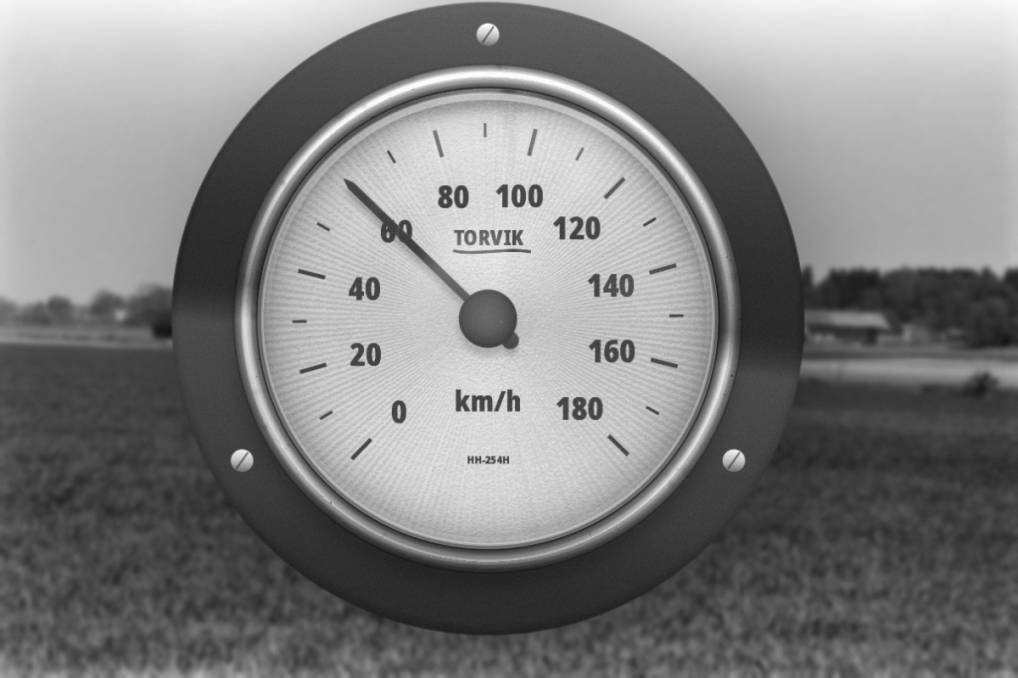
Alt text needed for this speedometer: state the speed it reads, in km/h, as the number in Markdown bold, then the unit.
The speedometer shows **60** km/h
